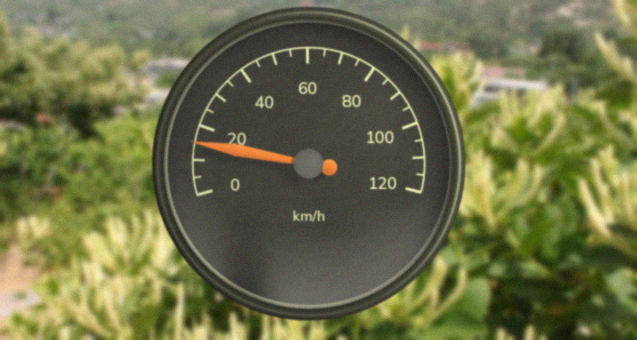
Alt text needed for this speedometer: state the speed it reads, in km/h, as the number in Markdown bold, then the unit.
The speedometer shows **15** km/h
